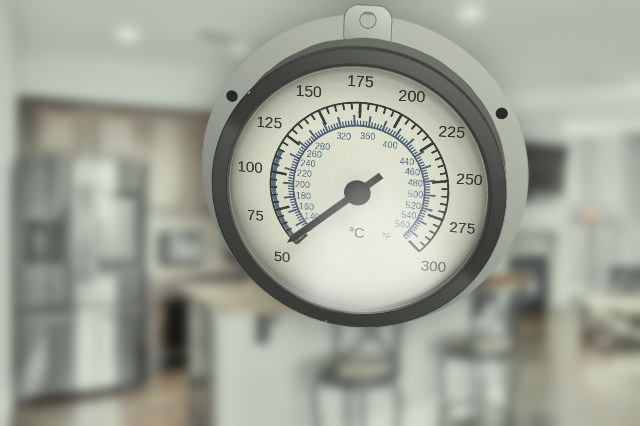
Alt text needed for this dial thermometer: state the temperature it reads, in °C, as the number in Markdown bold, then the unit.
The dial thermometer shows **55** °C
